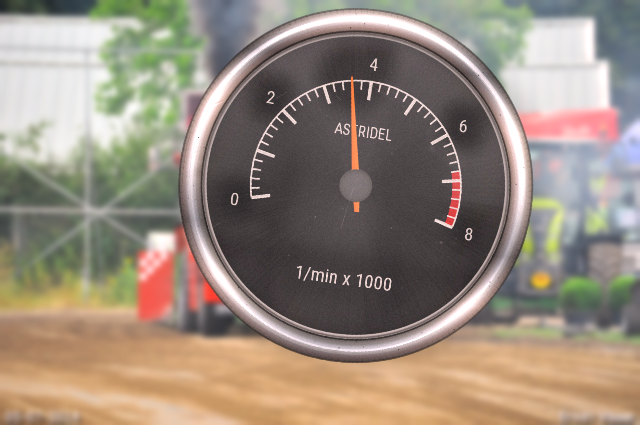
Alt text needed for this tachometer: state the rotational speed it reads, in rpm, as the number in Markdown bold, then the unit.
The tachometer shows **3600** rpm
